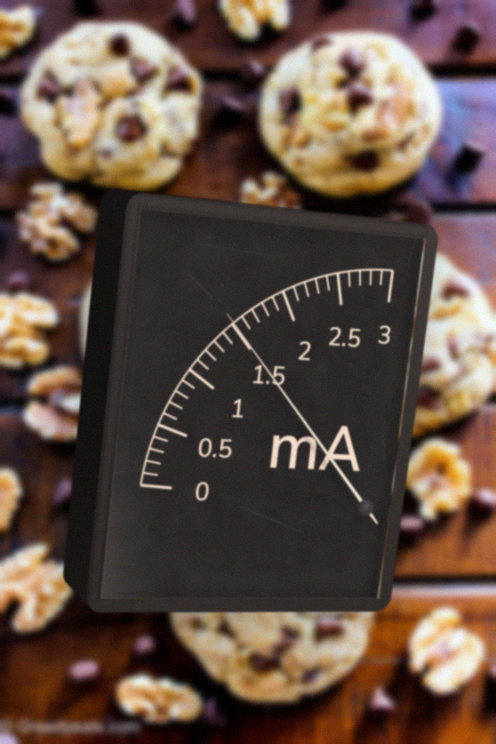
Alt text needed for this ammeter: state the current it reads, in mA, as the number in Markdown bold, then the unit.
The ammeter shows **1.5** mA
